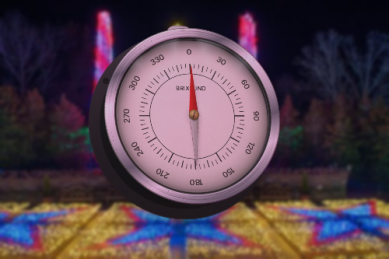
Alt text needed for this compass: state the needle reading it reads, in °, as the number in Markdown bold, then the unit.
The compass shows **0** °
